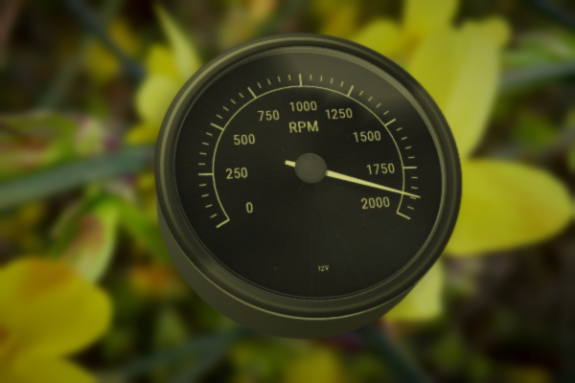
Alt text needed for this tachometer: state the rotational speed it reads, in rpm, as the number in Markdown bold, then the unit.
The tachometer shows **1900** rpm
